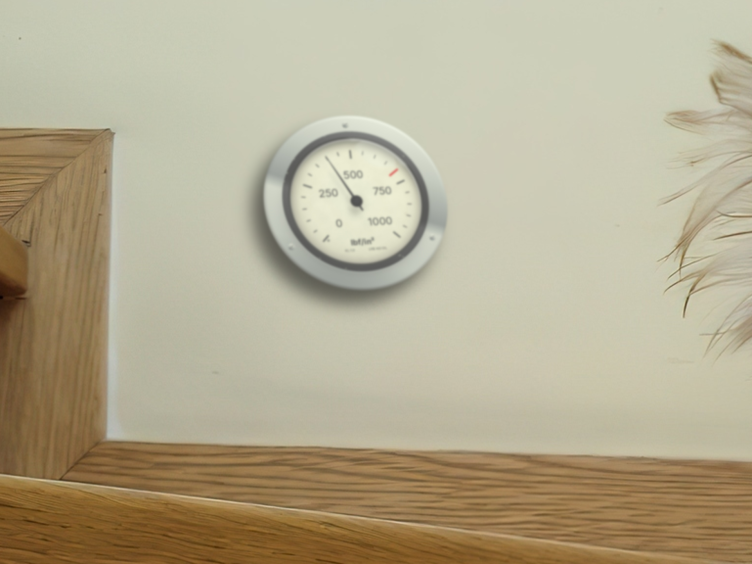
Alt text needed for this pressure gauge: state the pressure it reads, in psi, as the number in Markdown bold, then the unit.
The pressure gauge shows **400** psi
